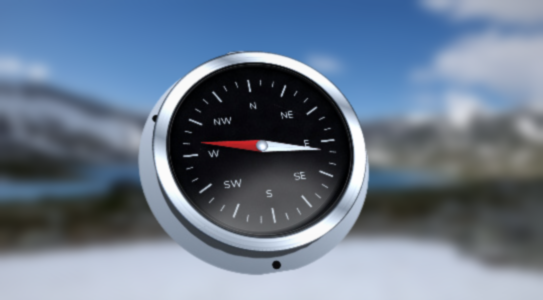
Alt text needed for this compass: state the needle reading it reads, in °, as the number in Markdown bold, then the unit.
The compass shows **280** °
